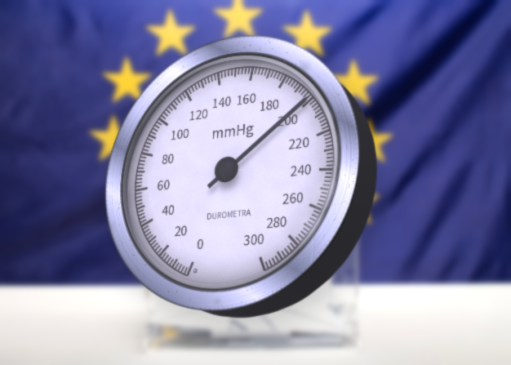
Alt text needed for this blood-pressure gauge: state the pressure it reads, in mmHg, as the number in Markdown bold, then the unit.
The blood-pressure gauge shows **200** mmHg
